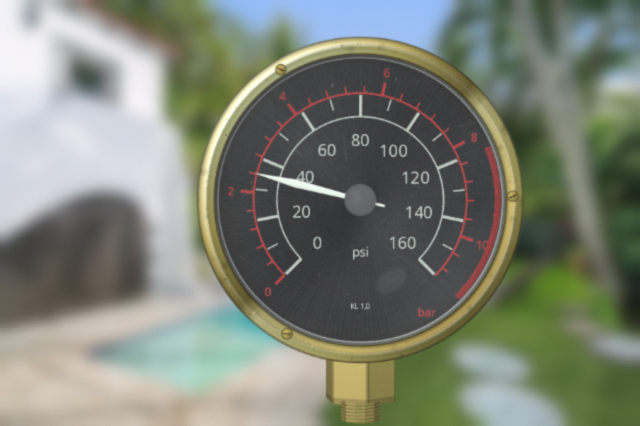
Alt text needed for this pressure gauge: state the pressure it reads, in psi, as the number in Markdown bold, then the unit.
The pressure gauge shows **35** psi
